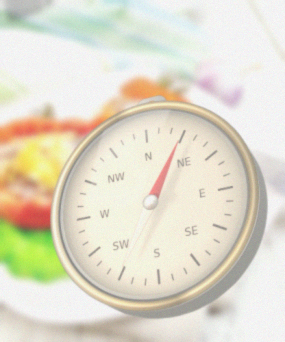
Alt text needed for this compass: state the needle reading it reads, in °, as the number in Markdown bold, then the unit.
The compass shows **30** °
